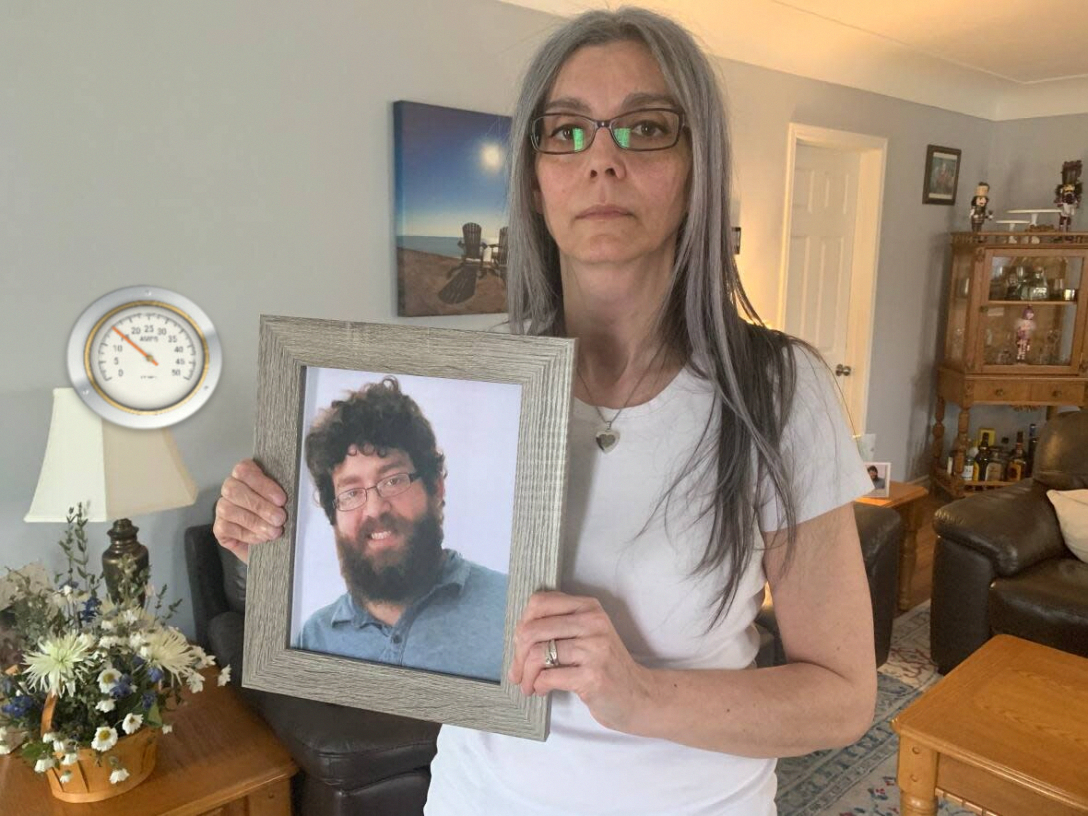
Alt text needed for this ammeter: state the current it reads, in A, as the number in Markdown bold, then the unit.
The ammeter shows **15** A
